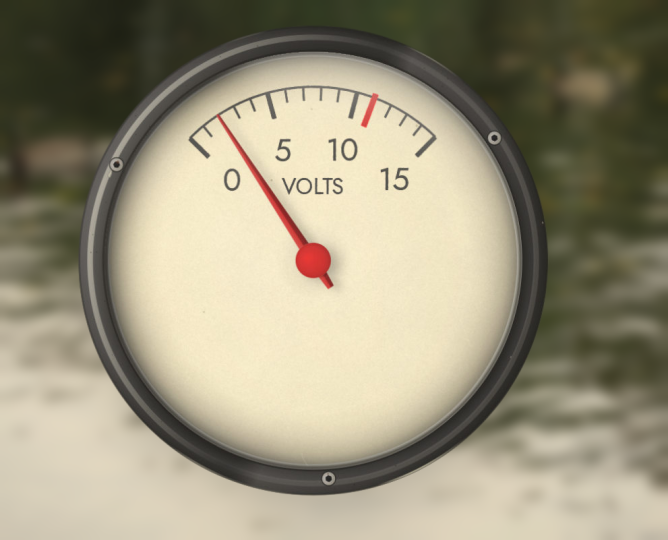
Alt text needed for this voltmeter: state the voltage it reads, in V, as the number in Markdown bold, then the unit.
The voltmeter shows **2** V
